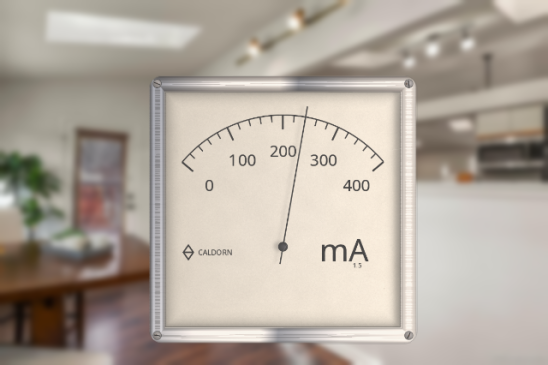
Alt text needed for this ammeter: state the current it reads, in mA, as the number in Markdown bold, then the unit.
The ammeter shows **240** mA
